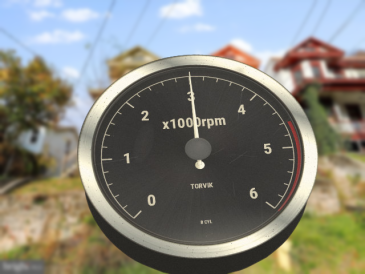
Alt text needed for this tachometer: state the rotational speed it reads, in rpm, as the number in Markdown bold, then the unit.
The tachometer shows **3000** rpm
